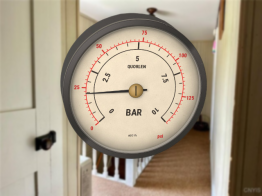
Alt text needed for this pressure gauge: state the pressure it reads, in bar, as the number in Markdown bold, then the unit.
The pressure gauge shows **1.5** bar
